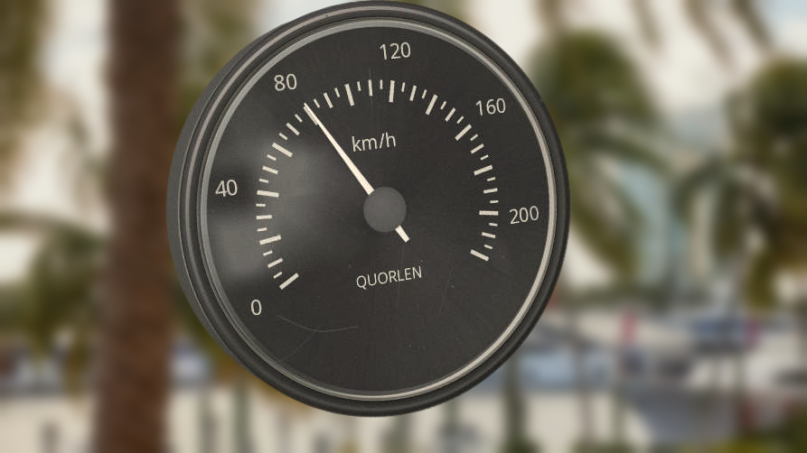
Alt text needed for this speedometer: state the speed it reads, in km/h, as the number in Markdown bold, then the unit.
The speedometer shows **80** km/h
